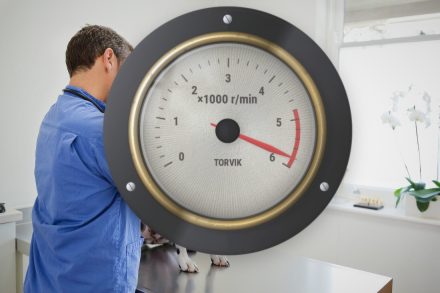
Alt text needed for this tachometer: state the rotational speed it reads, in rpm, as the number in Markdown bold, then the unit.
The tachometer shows **5800** rpm
